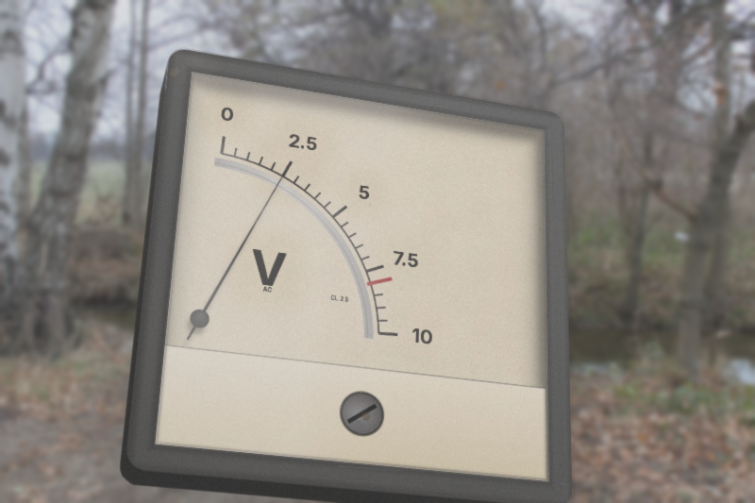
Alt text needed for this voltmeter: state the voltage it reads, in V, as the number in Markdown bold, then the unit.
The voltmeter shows **2.5** V
